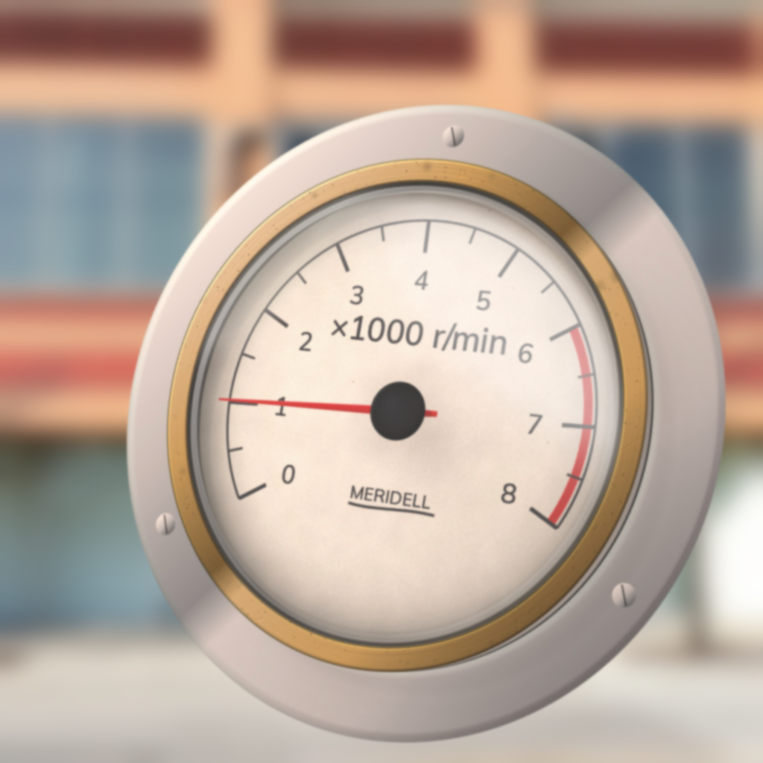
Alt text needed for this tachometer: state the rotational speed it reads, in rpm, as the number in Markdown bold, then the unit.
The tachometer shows **1000** rpm
